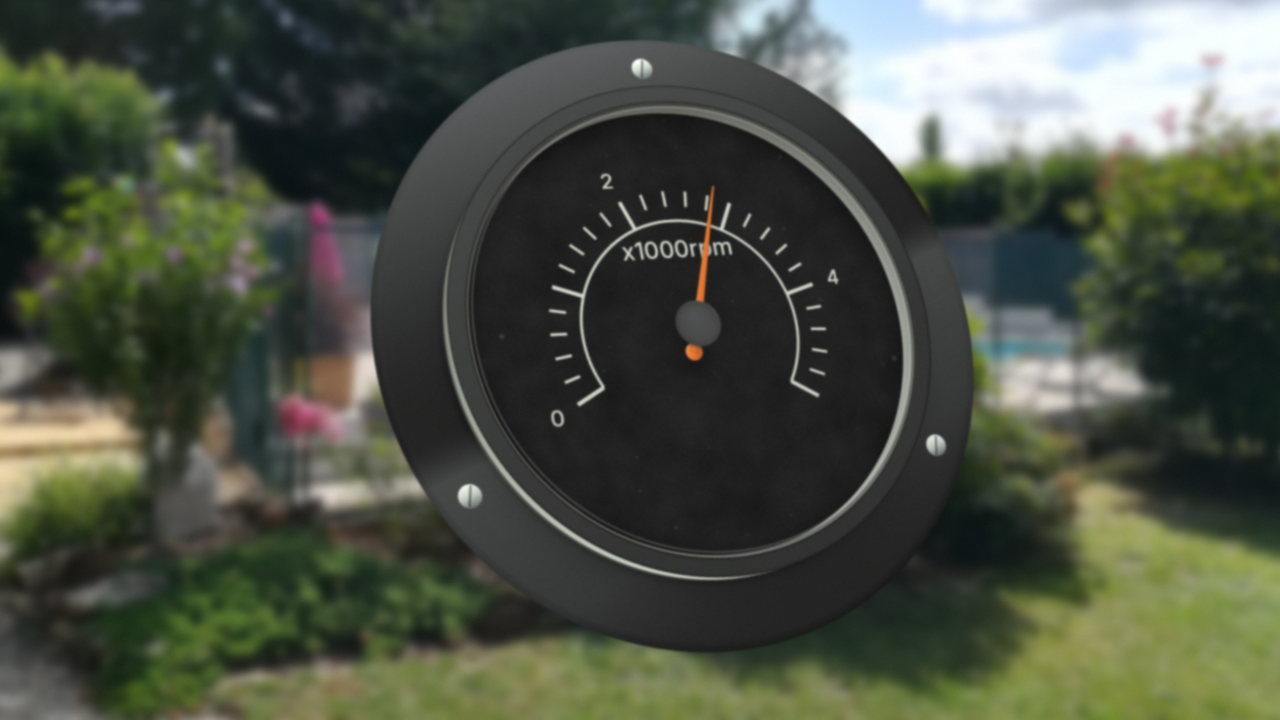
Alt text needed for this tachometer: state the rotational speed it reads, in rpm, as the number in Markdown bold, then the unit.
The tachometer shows **2800** rpm
